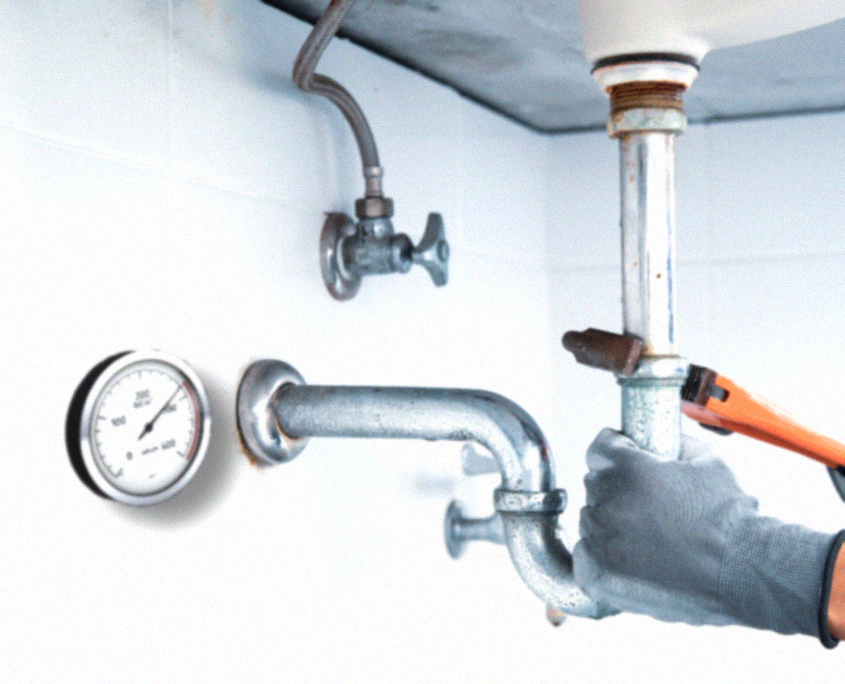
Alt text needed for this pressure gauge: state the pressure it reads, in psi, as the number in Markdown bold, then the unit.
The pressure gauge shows **280** psi
